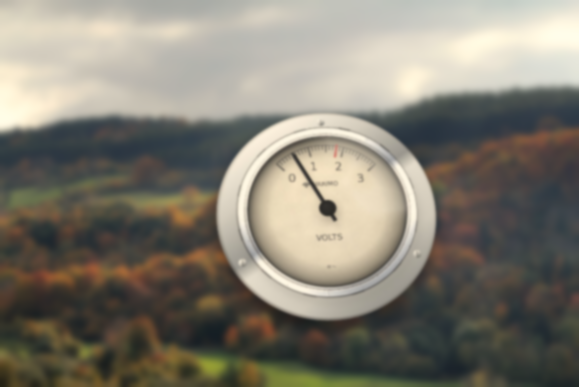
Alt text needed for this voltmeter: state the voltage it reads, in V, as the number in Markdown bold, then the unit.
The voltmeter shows **0.5** V
